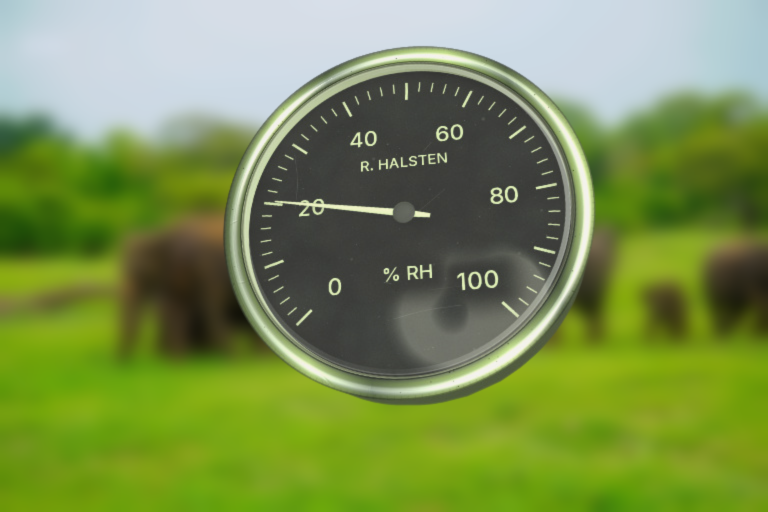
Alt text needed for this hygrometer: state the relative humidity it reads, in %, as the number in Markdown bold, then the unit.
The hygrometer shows **20** %
